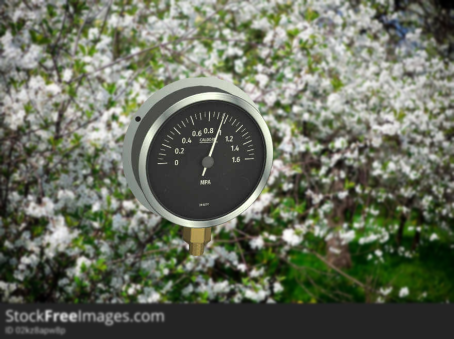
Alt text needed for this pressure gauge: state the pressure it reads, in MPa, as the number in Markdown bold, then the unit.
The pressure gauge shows **0.95** MPa
